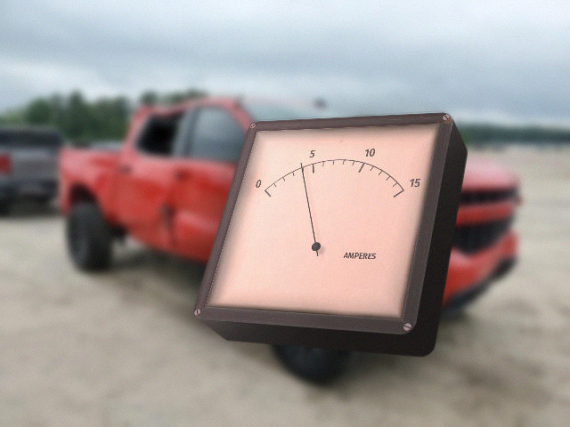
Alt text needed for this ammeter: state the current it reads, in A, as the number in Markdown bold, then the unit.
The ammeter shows **4** A
